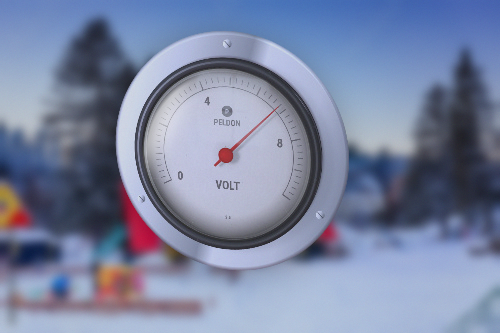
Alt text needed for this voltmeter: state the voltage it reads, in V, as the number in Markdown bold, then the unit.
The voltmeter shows **6.8** V
